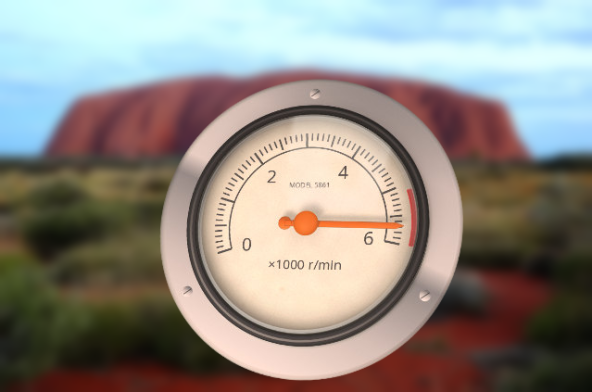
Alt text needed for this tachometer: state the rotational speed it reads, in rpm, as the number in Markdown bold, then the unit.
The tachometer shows **5700** rpm
